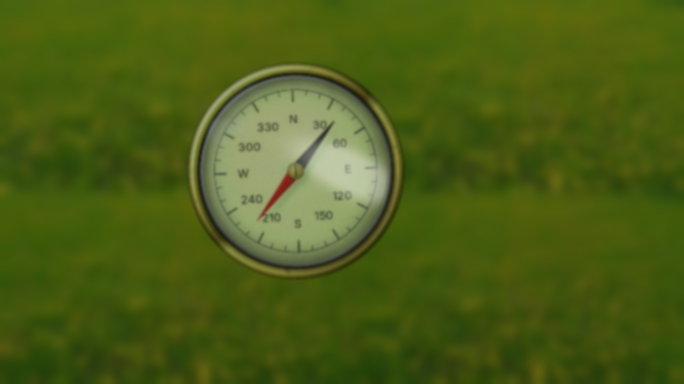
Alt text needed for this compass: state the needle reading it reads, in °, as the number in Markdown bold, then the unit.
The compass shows **220** °
